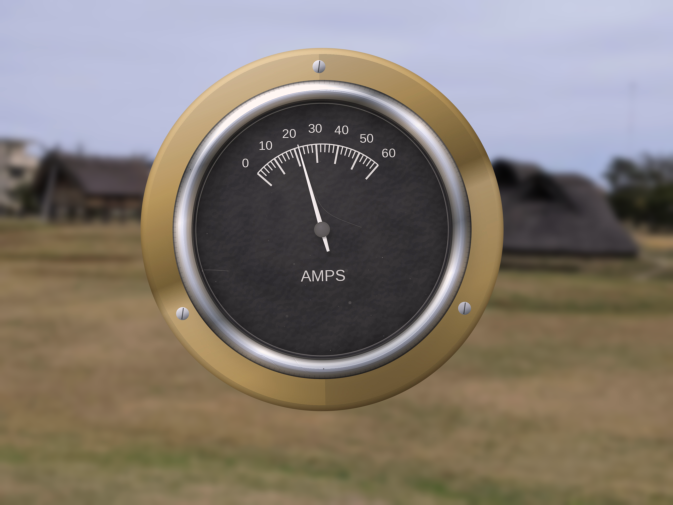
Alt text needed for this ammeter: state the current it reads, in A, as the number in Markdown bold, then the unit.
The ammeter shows **22** A
